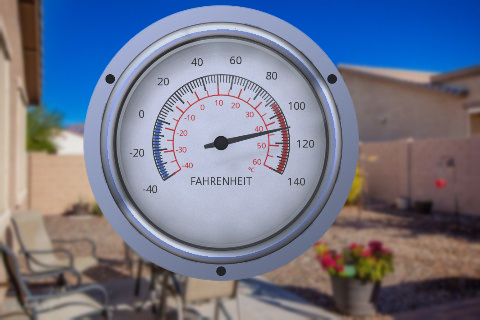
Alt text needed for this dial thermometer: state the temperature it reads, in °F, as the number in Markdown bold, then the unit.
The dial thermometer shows **110** °F
